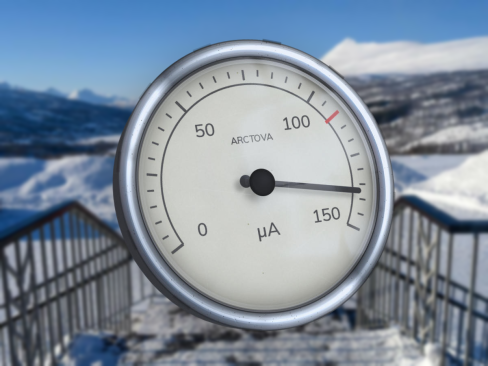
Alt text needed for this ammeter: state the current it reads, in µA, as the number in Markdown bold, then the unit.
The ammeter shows **137.5** µA
